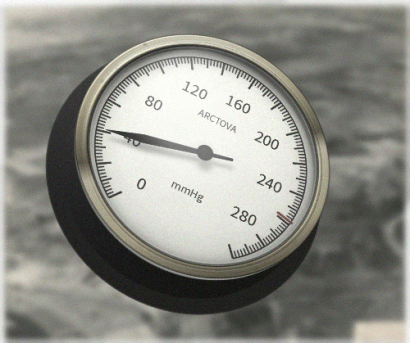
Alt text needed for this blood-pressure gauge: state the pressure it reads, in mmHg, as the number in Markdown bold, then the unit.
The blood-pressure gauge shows **40** mmHg
